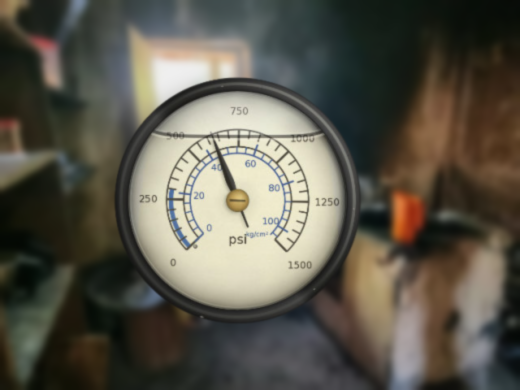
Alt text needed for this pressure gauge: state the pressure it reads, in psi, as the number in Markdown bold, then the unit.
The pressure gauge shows **625** psi
